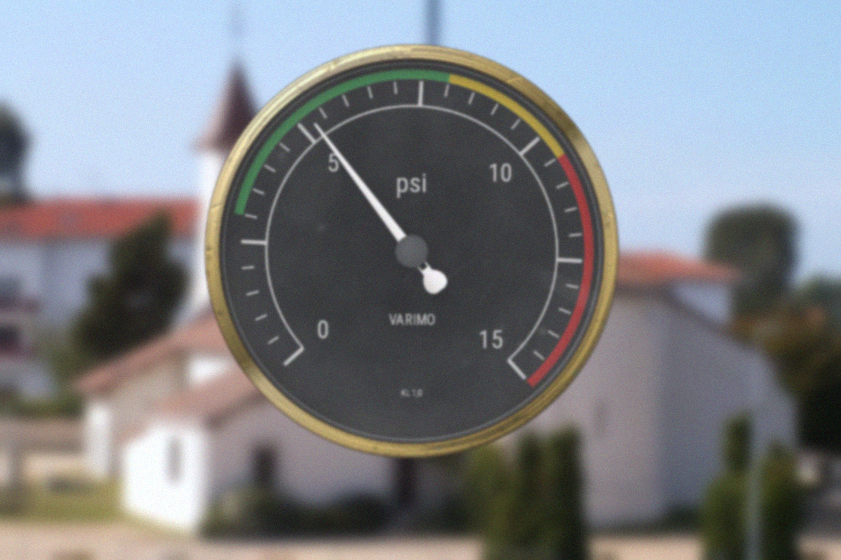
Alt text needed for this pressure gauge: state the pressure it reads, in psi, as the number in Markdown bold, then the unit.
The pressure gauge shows **5.25** psi
